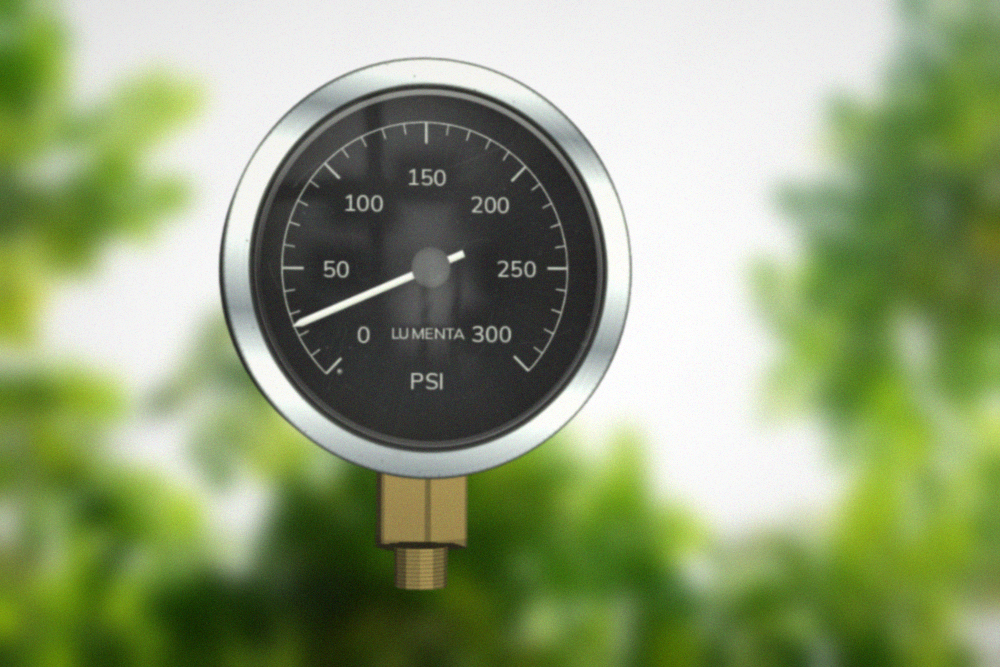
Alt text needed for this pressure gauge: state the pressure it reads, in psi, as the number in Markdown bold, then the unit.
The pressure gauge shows **25** psi
